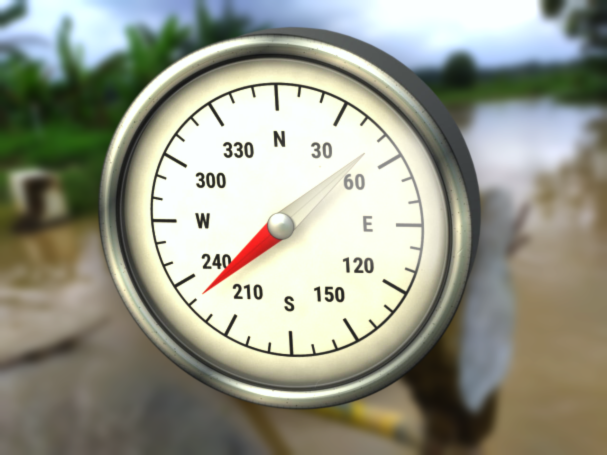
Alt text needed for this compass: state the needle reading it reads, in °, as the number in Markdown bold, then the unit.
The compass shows **230** °
